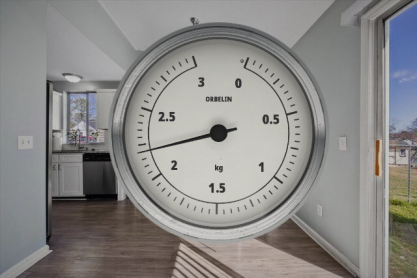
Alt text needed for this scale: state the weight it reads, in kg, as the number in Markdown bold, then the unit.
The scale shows **2.2** kg
